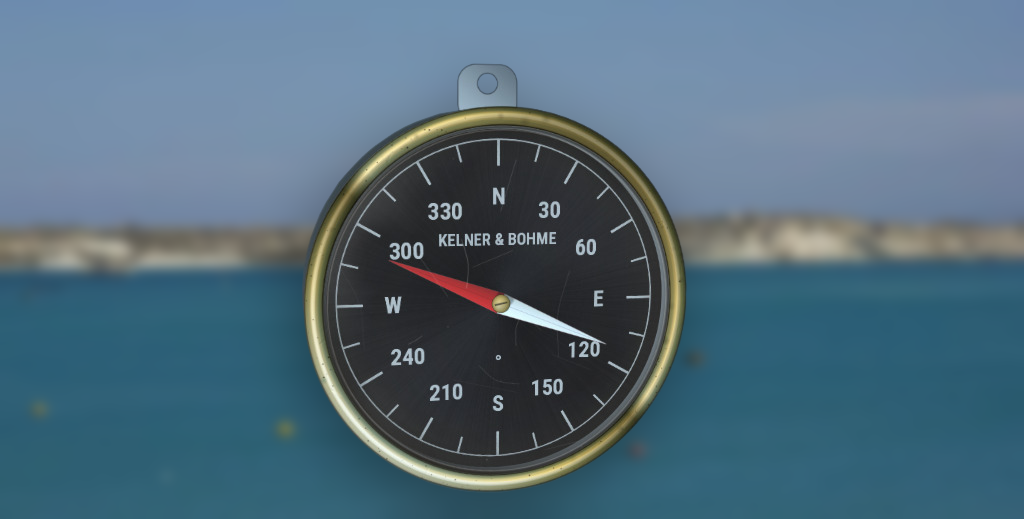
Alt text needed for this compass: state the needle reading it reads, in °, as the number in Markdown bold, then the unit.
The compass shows **292.5** °
